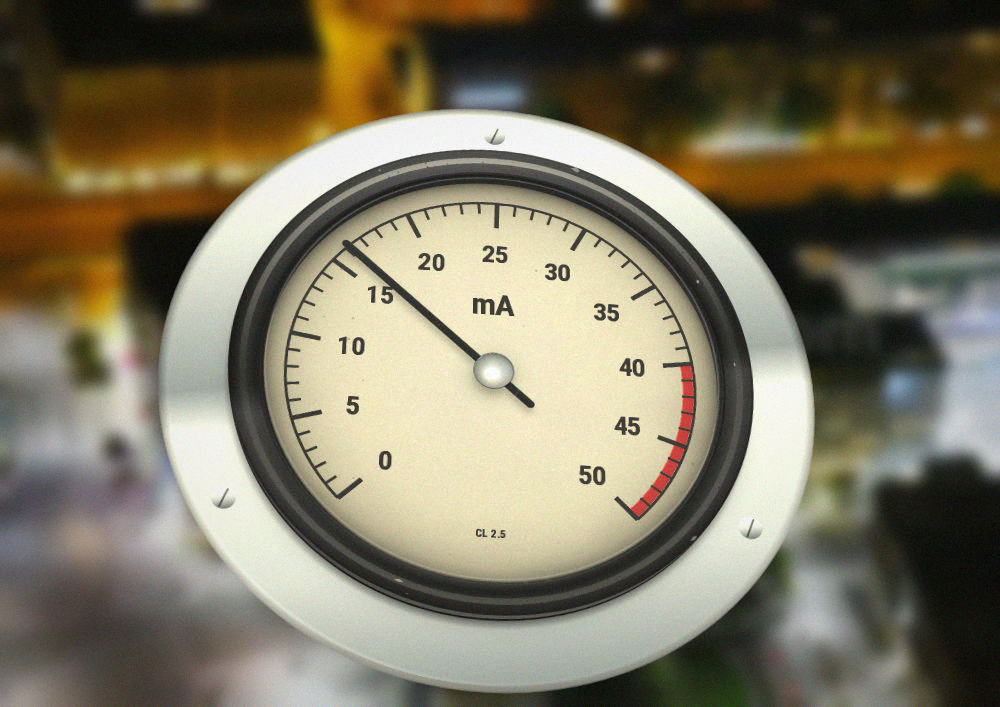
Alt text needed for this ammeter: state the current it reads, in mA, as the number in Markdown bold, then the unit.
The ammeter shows **16** mA
